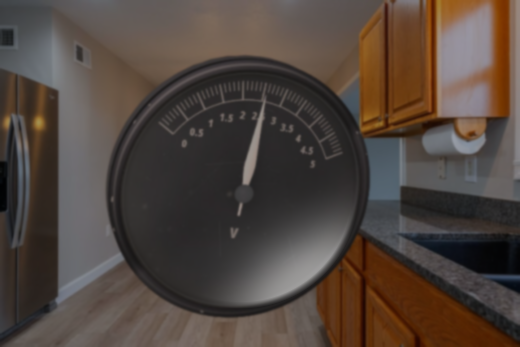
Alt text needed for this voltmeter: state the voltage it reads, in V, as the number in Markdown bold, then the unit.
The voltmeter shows **2.5** V
